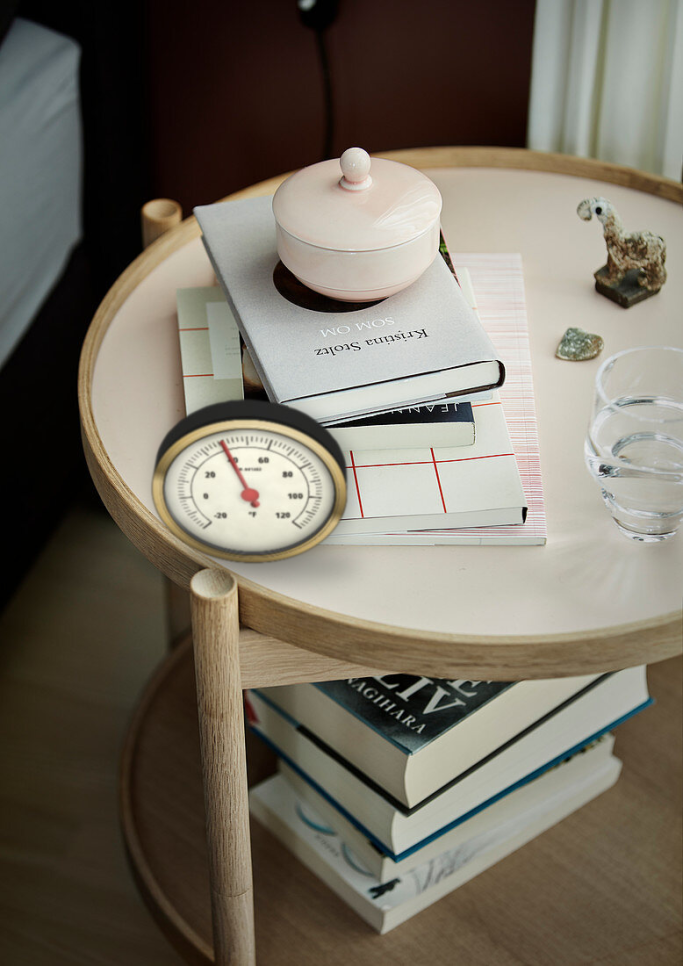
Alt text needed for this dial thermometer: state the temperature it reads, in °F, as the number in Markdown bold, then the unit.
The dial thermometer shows **40** °F
